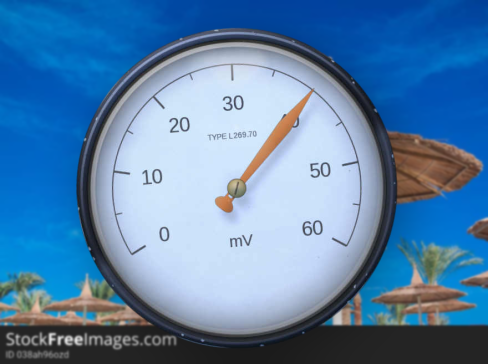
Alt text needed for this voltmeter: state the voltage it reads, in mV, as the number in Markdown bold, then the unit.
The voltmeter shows **40** mV
